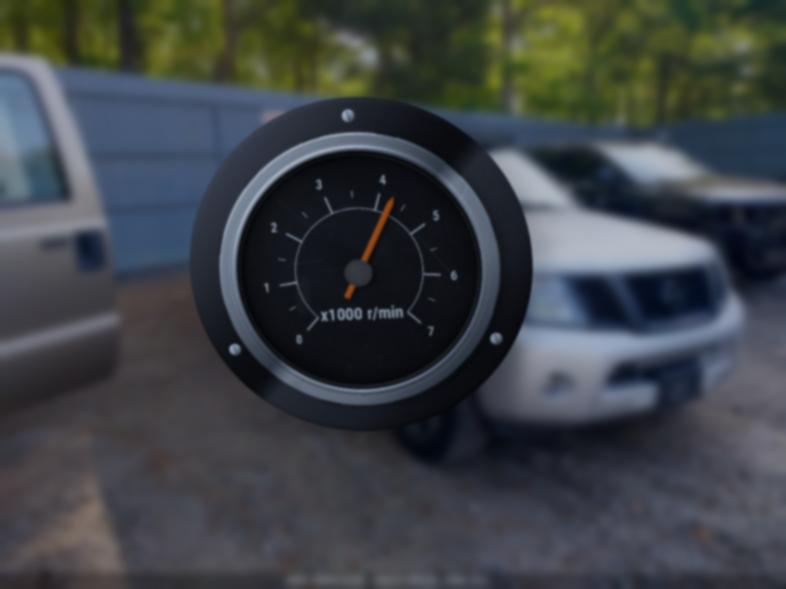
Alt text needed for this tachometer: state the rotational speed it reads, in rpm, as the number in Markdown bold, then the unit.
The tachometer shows **4250** rpm
